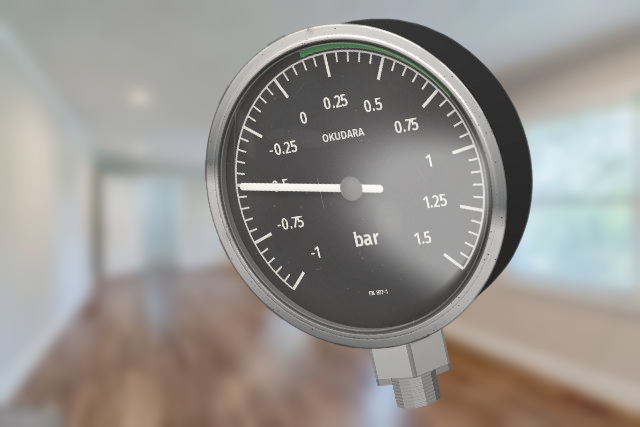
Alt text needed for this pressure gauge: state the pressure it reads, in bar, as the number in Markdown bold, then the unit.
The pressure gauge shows **-0.5** bar
